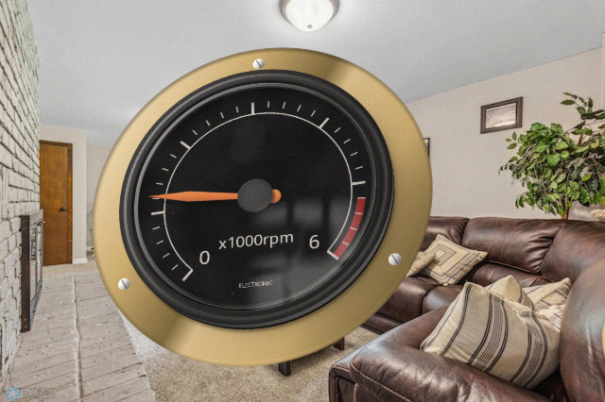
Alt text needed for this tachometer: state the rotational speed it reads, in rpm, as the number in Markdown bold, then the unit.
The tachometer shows **1200** rpm
